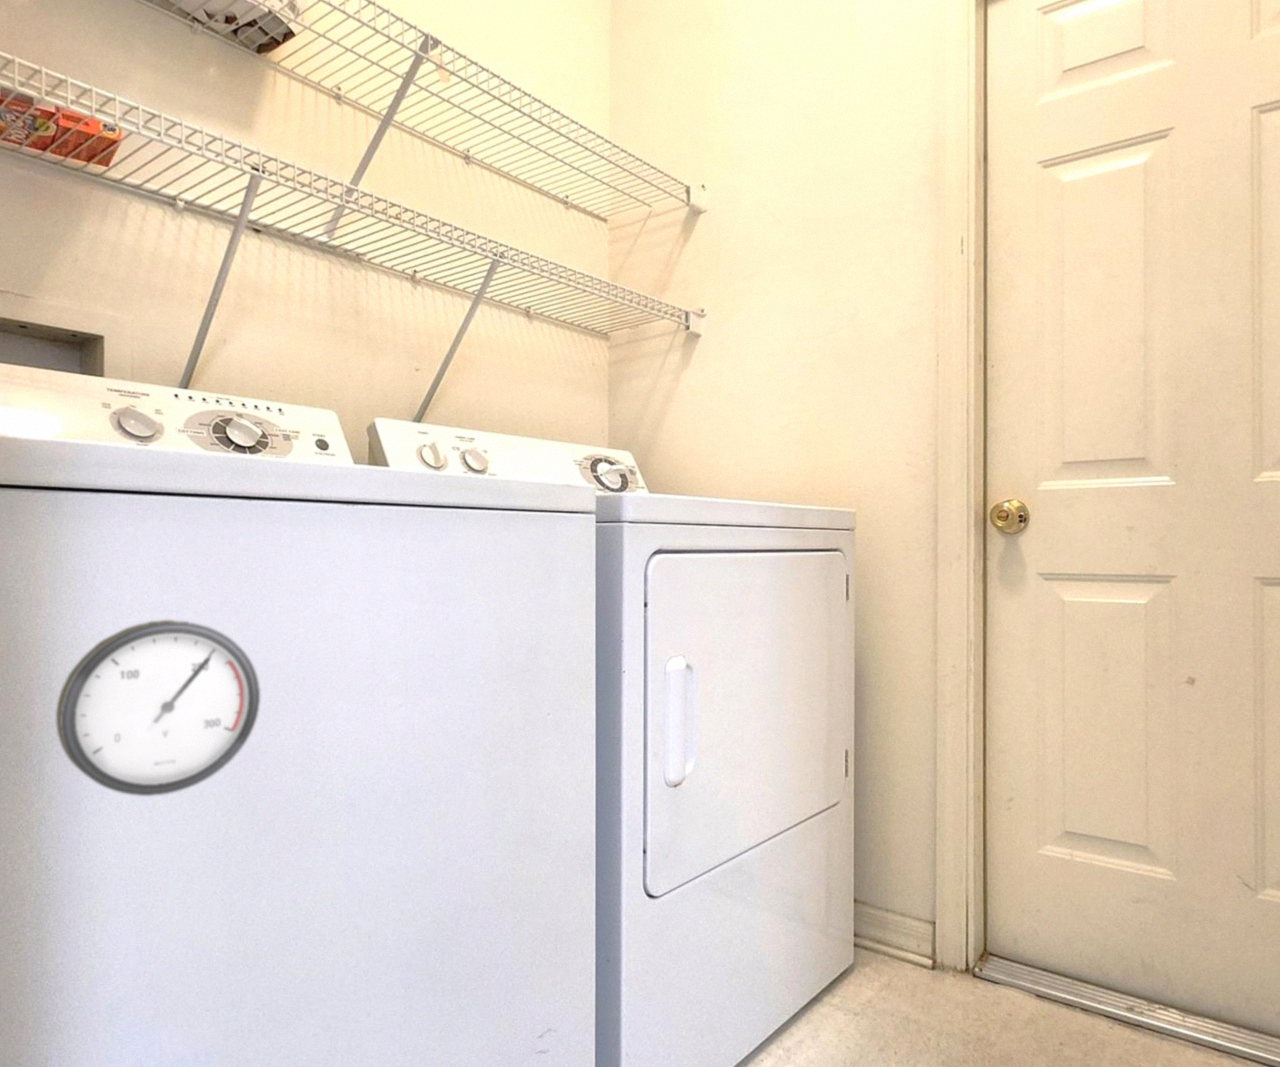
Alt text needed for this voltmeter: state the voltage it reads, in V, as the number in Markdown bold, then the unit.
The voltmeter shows **200** V
